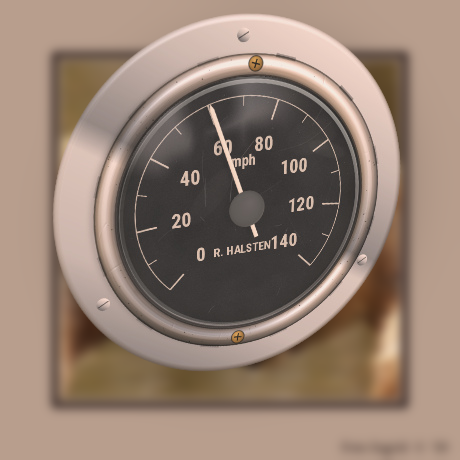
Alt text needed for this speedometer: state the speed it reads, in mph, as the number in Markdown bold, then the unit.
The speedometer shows **60** mph
